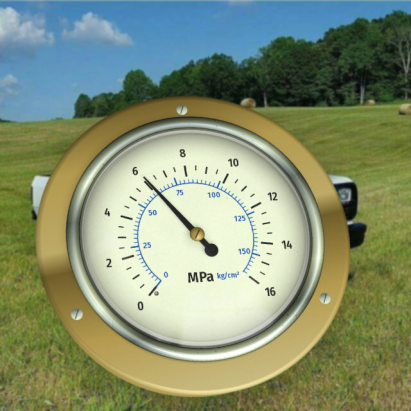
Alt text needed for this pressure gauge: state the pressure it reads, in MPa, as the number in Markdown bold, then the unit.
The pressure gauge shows **6** MPa
